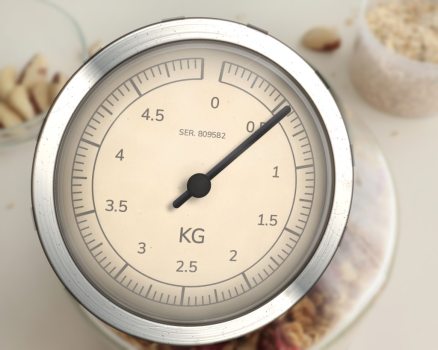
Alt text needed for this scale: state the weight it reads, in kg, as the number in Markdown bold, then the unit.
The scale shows **0.55** kg
